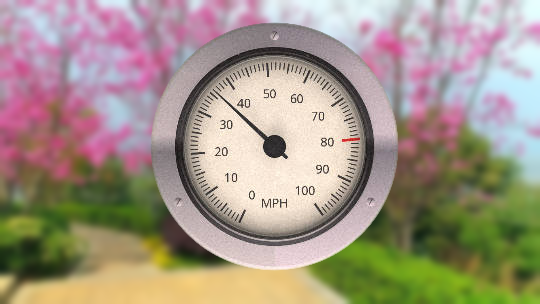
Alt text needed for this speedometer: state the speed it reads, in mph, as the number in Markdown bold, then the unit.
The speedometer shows **36** mph
